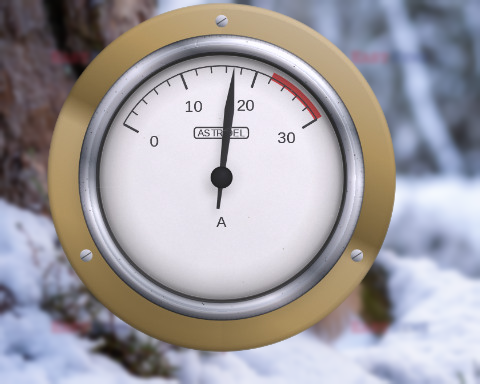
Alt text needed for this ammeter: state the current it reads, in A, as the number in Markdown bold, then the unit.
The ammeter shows **17** A
